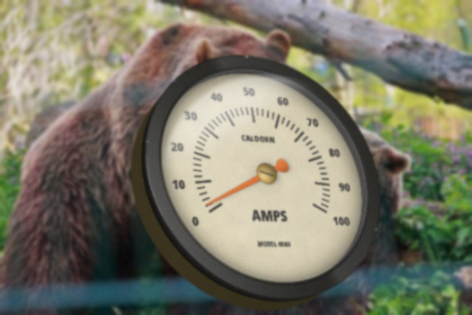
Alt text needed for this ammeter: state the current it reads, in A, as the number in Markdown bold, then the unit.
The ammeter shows **2** A
